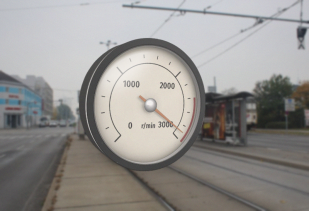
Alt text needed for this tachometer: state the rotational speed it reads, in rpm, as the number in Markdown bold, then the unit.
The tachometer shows **2900** rpm
